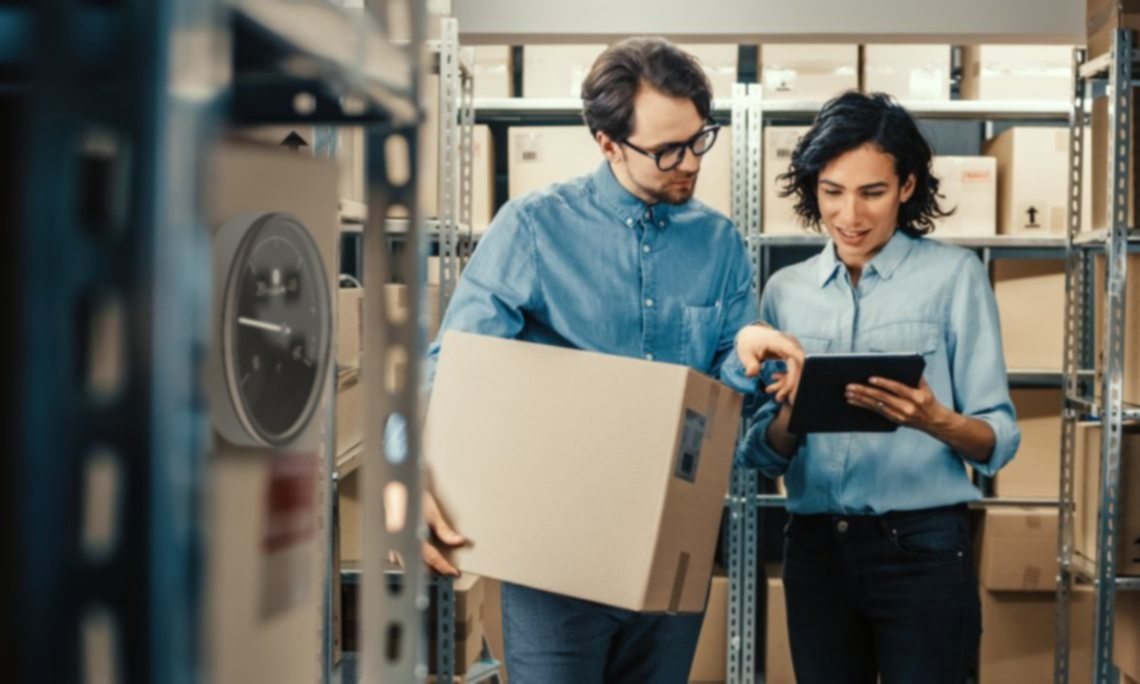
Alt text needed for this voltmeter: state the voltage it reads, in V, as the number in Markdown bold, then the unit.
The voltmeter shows **10** V
